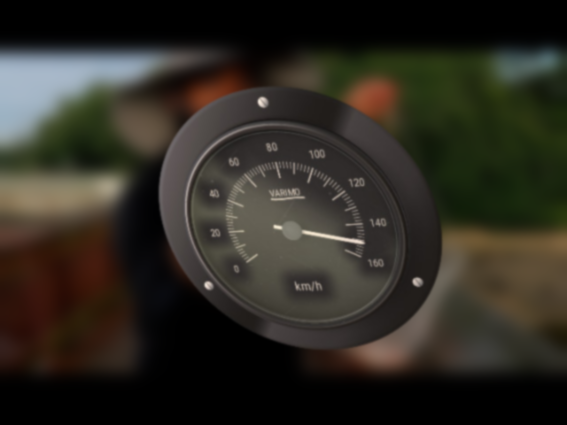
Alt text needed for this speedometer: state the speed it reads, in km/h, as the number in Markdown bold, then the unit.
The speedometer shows **150** km/h
